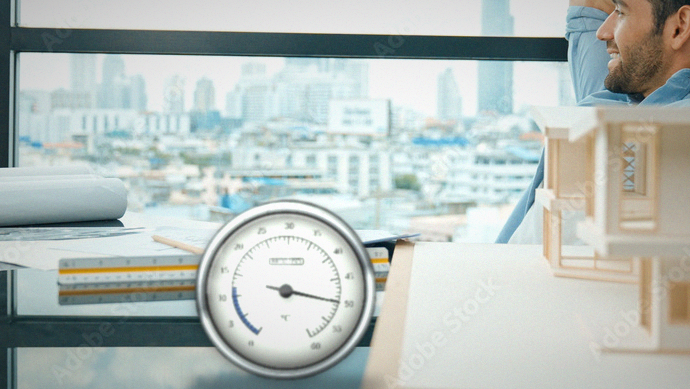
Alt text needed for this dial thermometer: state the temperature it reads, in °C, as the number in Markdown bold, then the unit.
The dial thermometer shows **50** °C
